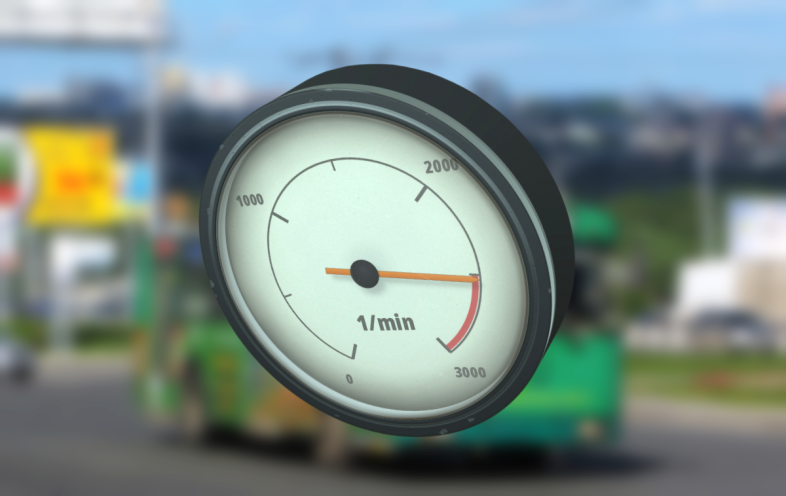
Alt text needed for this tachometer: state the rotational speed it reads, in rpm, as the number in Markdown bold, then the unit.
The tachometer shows **2500** rpm
